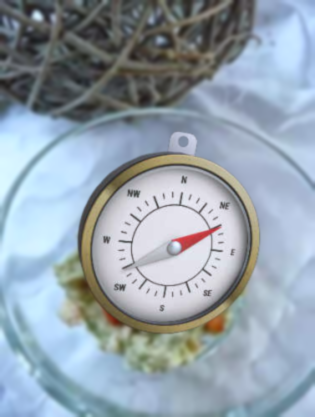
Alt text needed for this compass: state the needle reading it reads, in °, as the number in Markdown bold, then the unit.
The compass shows **60** °
